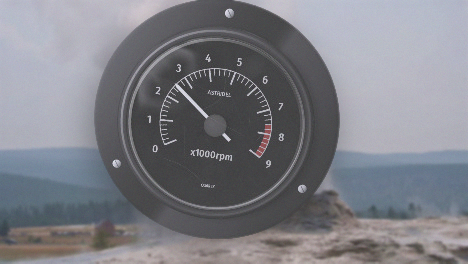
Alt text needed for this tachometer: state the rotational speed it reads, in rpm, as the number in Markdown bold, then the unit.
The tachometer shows **2600** rpm
